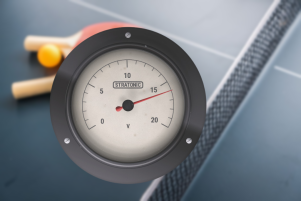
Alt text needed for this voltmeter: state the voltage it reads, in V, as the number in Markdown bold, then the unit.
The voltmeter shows **16** V
